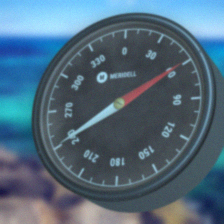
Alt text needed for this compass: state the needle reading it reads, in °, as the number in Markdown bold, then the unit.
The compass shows **60** °
